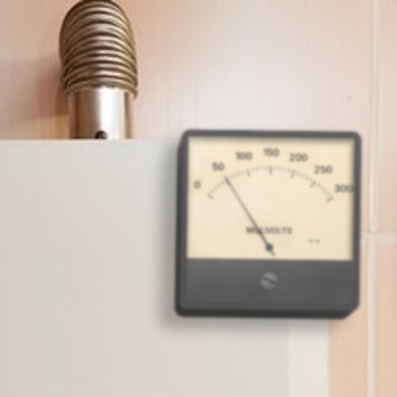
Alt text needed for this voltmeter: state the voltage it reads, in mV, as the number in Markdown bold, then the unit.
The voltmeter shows **50** mV
